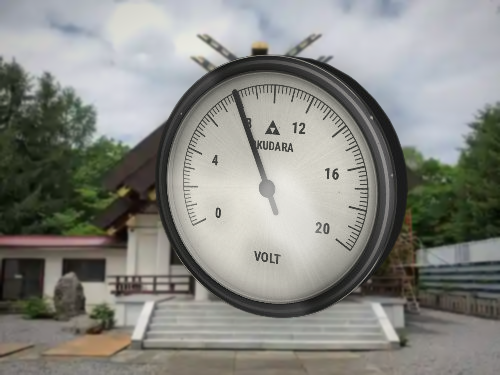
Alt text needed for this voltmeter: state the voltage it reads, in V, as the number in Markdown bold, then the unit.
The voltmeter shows **8** V
